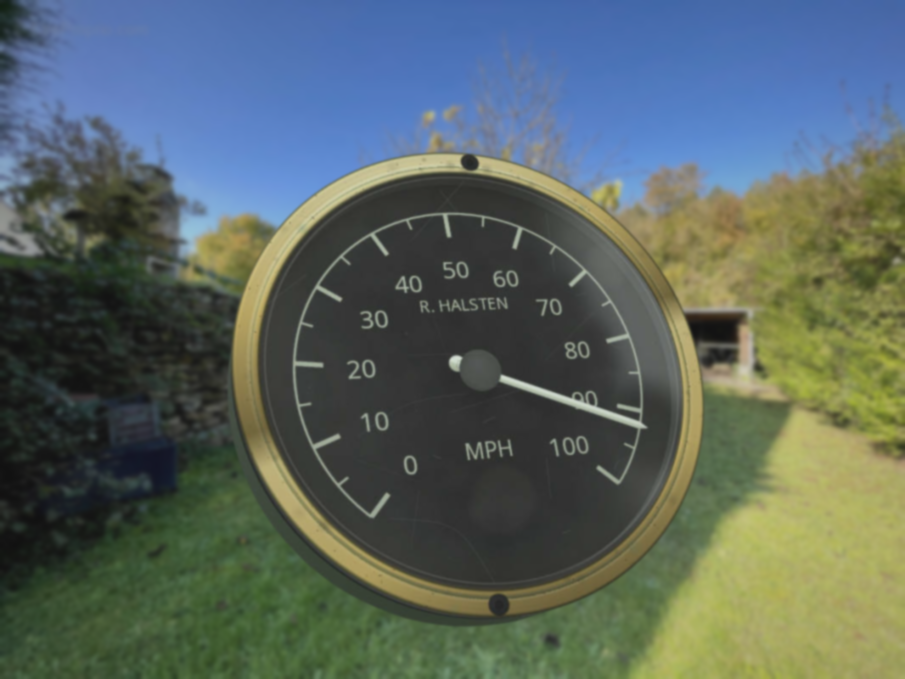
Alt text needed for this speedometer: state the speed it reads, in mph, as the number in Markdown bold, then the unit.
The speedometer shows **92.5** mph
